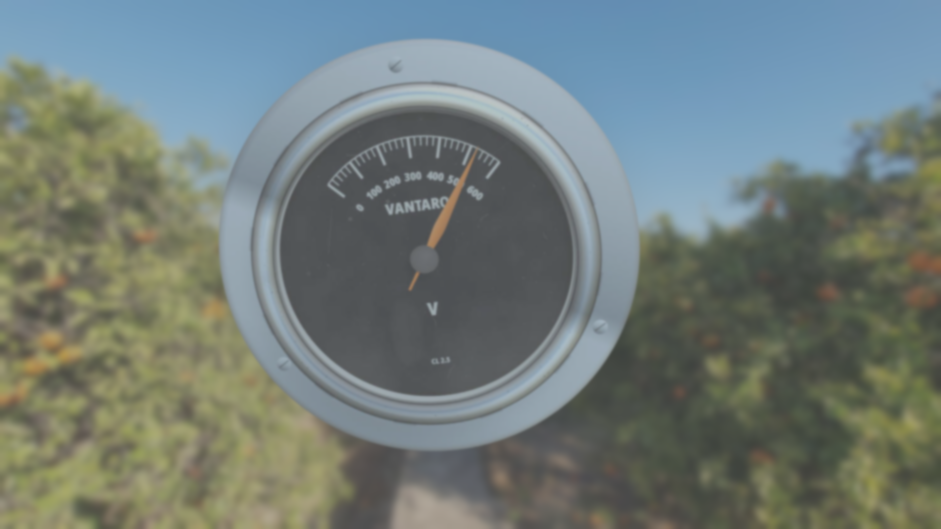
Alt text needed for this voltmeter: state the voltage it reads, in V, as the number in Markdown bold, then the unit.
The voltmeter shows **520** V
